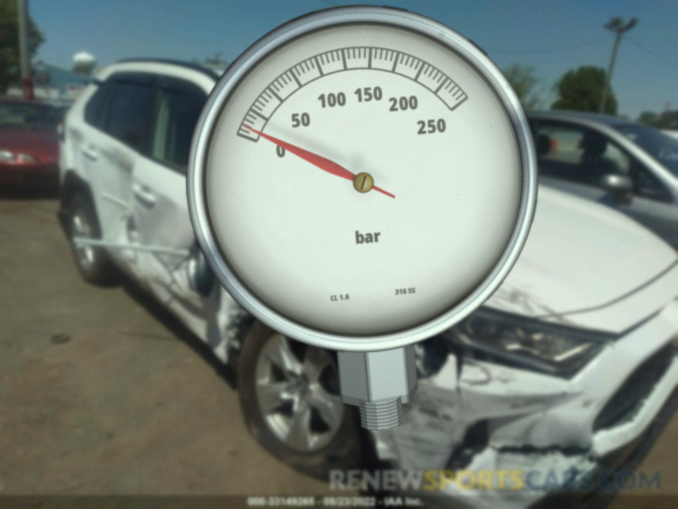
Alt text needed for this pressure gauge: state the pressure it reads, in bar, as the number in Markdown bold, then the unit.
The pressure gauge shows **10** bar
